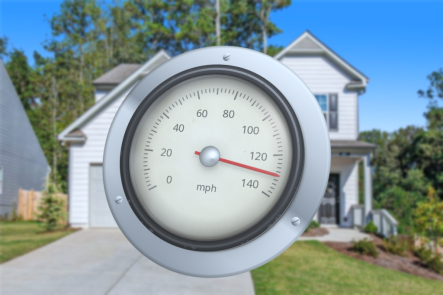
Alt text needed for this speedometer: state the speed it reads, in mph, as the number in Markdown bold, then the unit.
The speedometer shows **130** mph
